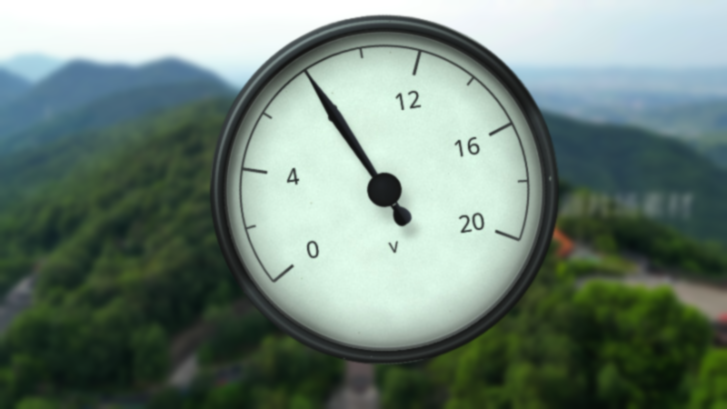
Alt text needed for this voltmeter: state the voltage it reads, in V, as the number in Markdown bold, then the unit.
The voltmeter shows **8** V
